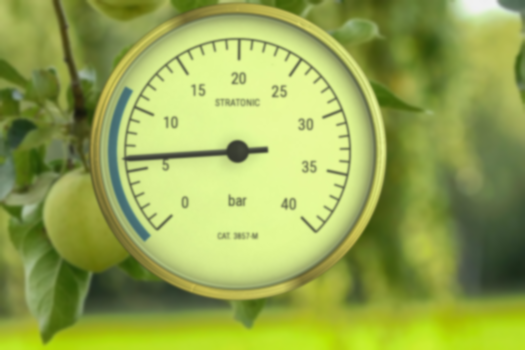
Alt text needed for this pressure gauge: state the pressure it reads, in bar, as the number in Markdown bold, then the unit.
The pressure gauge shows **6** bar
